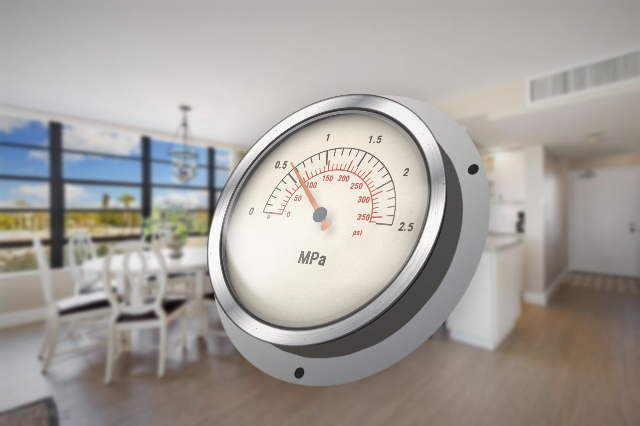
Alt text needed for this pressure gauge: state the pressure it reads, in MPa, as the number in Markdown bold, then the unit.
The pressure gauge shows **0.6** MPa
